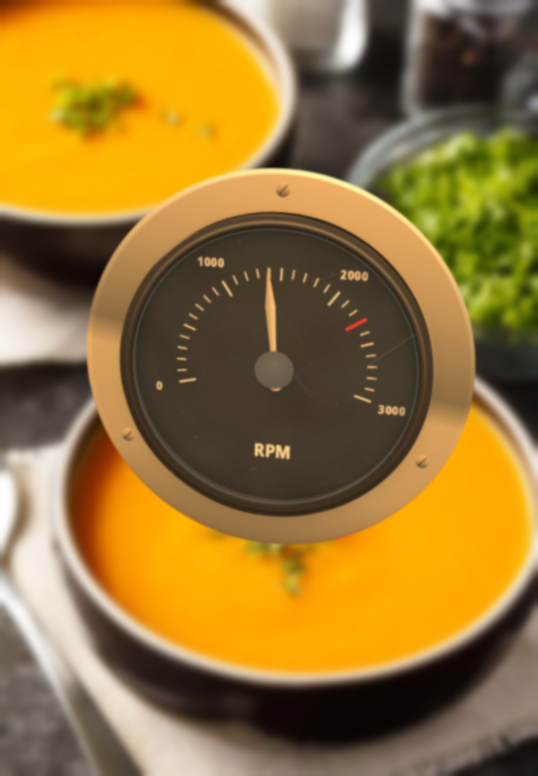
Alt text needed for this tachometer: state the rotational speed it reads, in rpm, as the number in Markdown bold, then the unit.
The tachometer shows **1400** rpm
